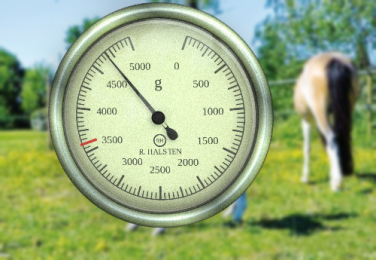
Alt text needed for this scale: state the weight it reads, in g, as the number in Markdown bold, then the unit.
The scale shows **4700** g
